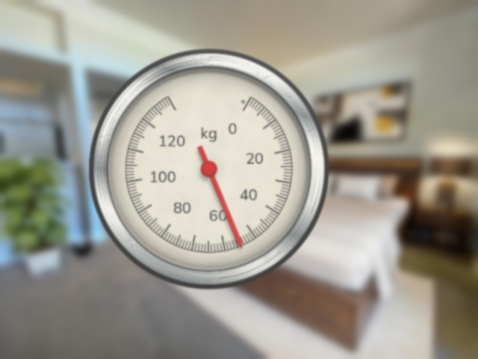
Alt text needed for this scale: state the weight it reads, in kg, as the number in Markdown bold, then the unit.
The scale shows **55** kg
